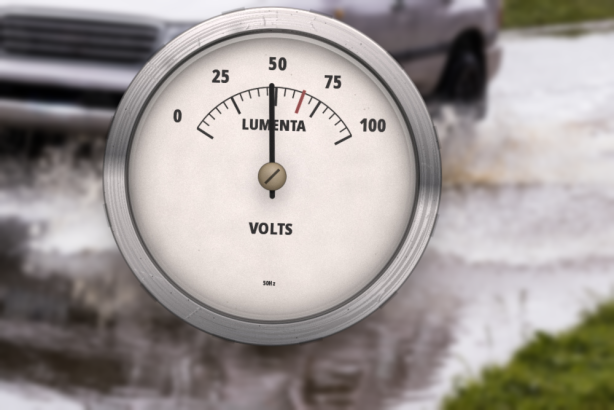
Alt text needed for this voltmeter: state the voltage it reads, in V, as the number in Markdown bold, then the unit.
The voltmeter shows **47.5** V
